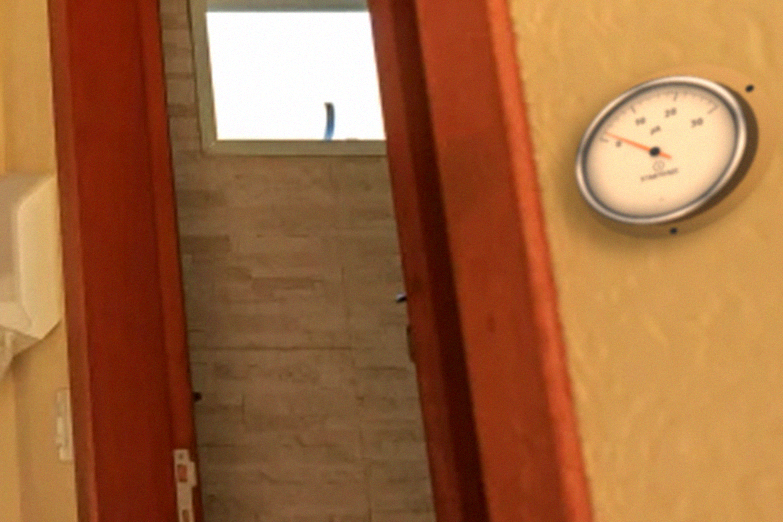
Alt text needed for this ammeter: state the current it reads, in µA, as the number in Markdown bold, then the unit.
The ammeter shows **2** µA
